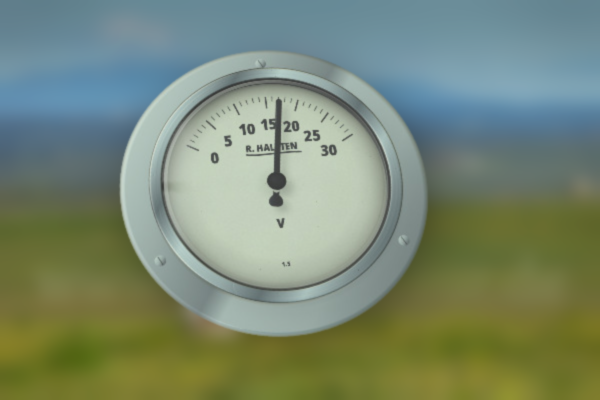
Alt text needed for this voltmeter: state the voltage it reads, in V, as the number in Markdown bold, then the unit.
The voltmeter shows **17** V
